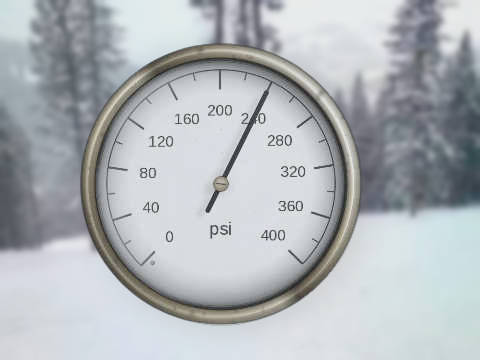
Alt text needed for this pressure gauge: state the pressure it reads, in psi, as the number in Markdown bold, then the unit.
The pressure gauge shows **240** psi
